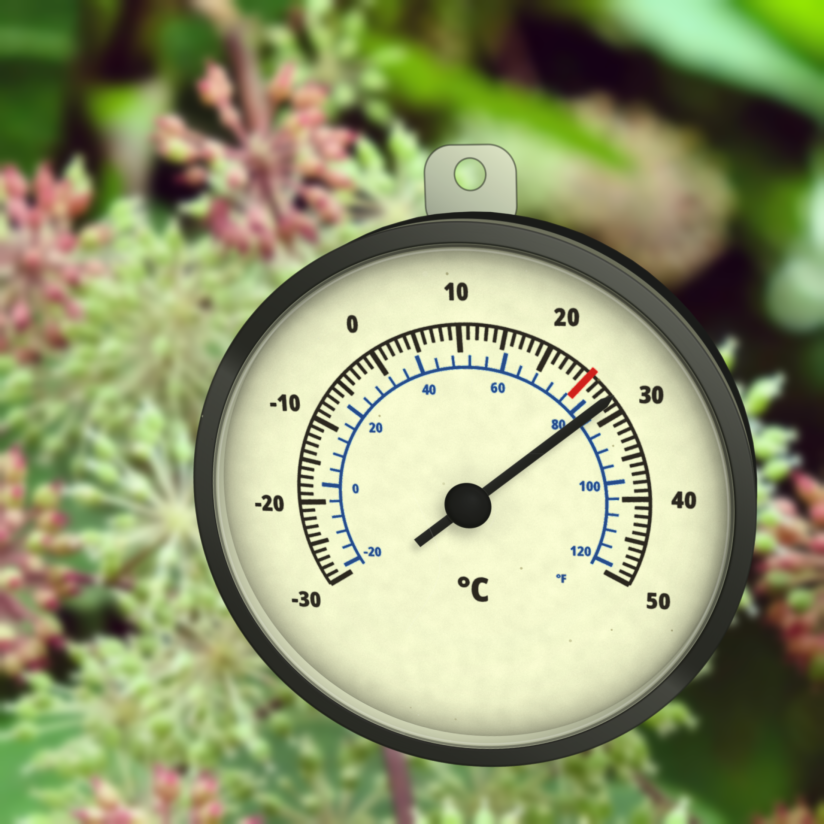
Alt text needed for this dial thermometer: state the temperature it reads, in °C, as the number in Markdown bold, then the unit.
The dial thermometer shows **28** °C
